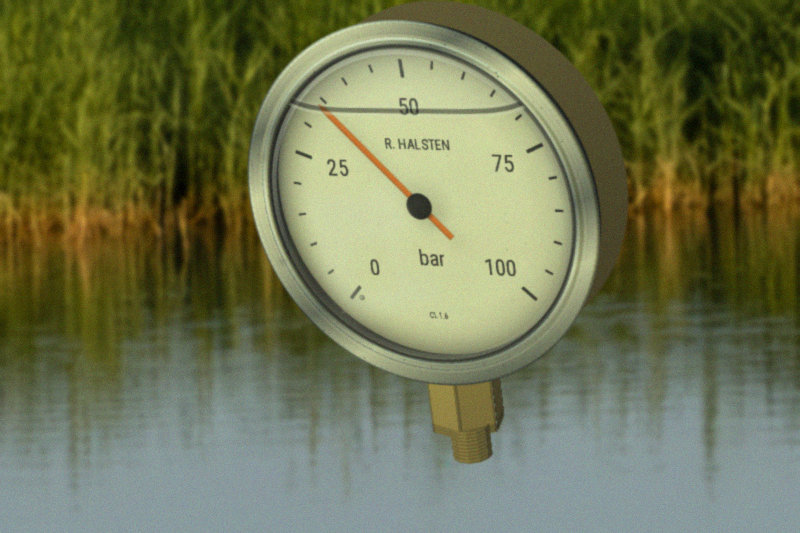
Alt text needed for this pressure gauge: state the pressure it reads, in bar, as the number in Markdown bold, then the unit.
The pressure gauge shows **35** bar
